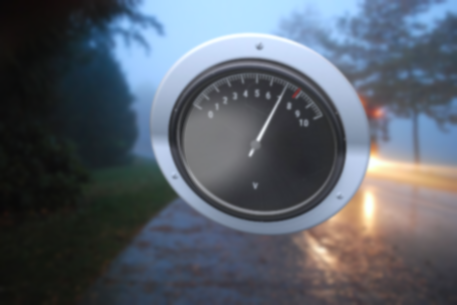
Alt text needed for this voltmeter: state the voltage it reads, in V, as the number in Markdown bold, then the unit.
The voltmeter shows **7** V
